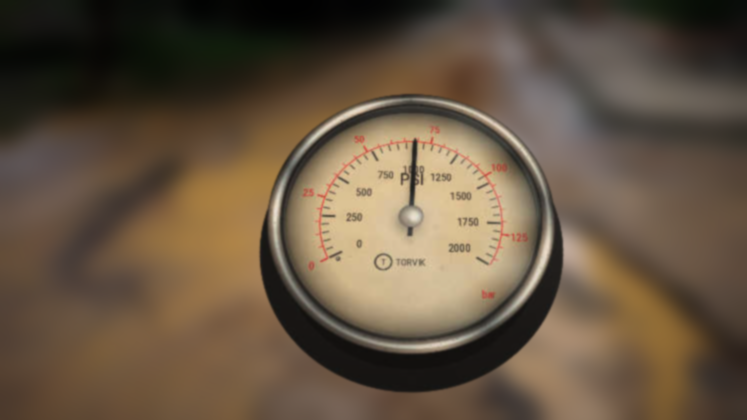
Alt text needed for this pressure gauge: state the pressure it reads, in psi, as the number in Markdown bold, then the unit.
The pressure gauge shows **1000** psi
